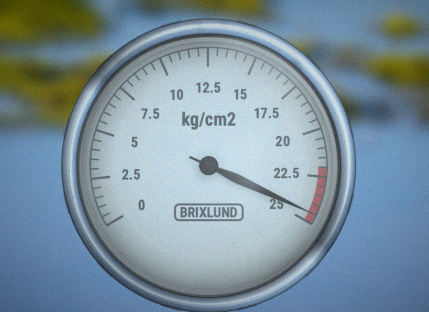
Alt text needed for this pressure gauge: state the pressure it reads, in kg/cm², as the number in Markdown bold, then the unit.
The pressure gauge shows **24.5** kg/cm²
